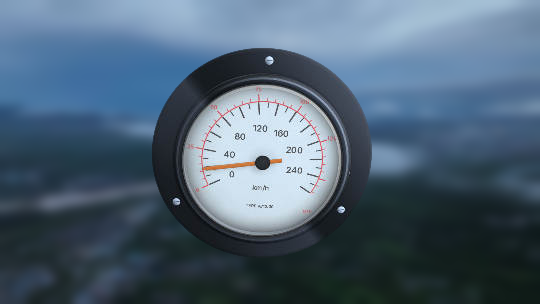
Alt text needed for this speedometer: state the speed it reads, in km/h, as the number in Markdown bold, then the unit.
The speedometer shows **20** km/h
